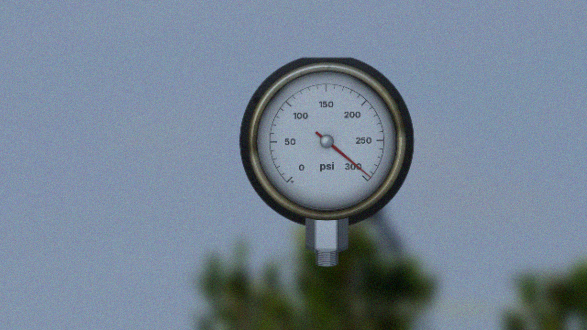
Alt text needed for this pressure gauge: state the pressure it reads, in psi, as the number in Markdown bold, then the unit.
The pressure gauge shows **295** psi
